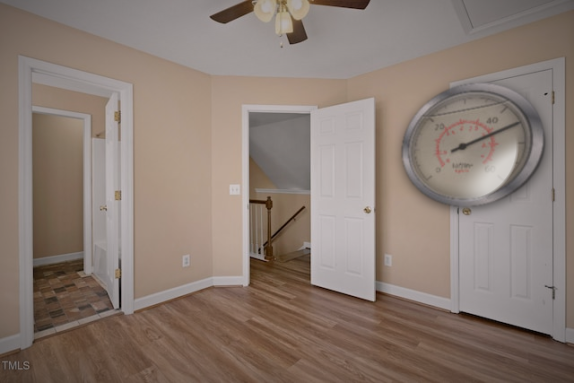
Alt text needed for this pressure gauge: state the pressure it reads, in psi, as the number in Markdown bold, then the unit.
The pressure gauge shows **45** psi
